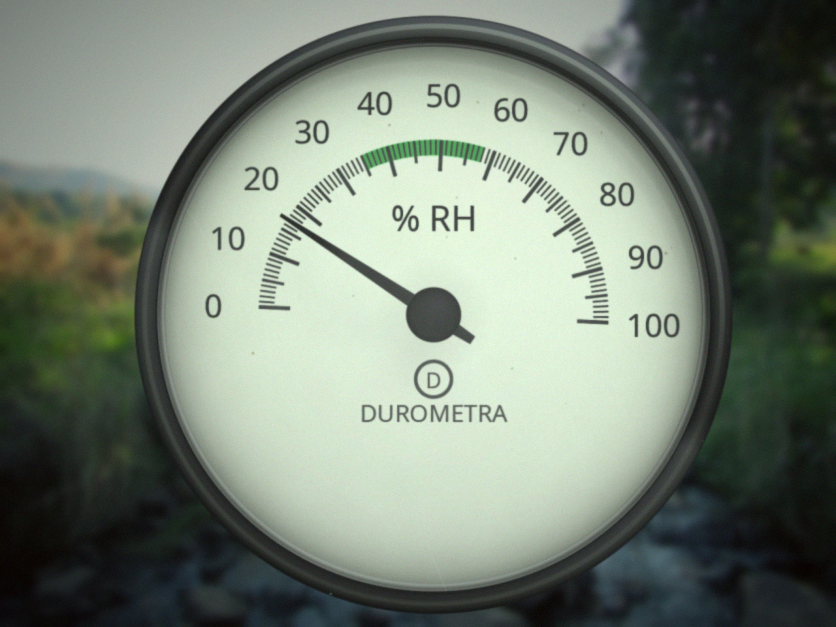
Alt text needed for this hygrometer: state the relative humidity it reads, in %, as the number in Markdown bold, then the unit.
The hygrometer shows **17** %
